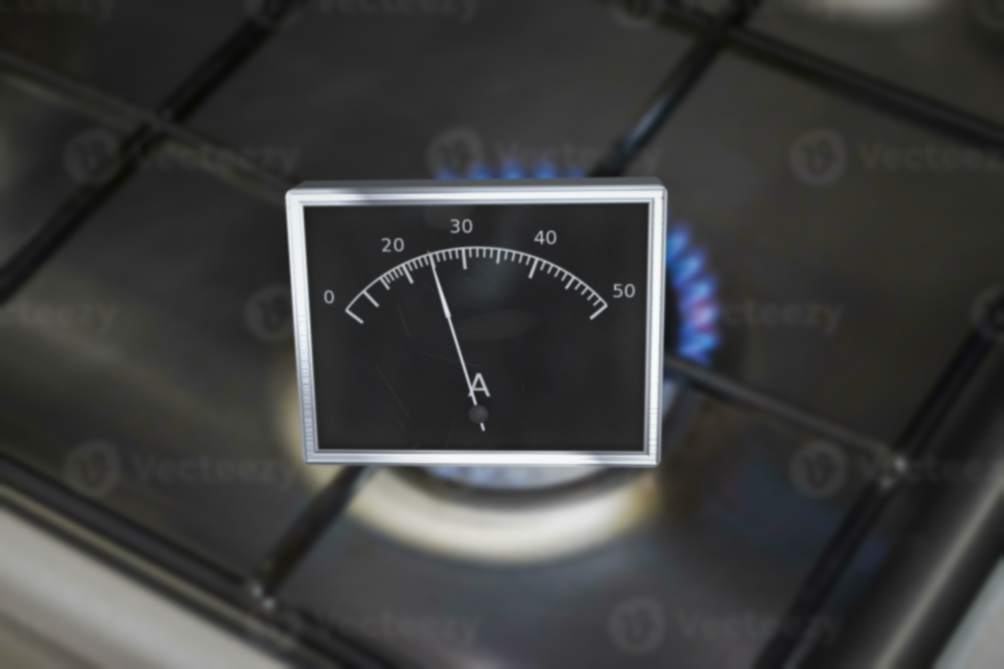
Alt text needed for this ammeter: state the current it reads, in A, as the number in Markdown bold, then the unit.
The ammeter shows **25** A
